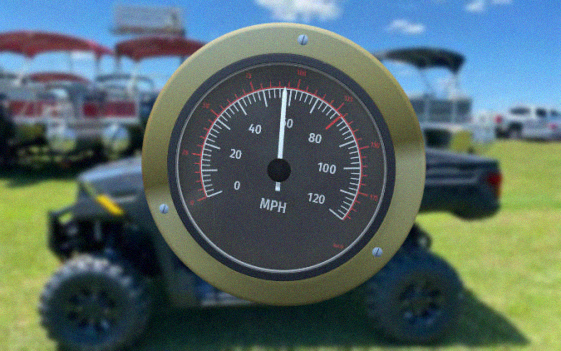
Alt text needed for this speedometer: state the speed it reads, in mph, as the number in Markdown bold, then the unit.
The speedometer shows **58** mph
